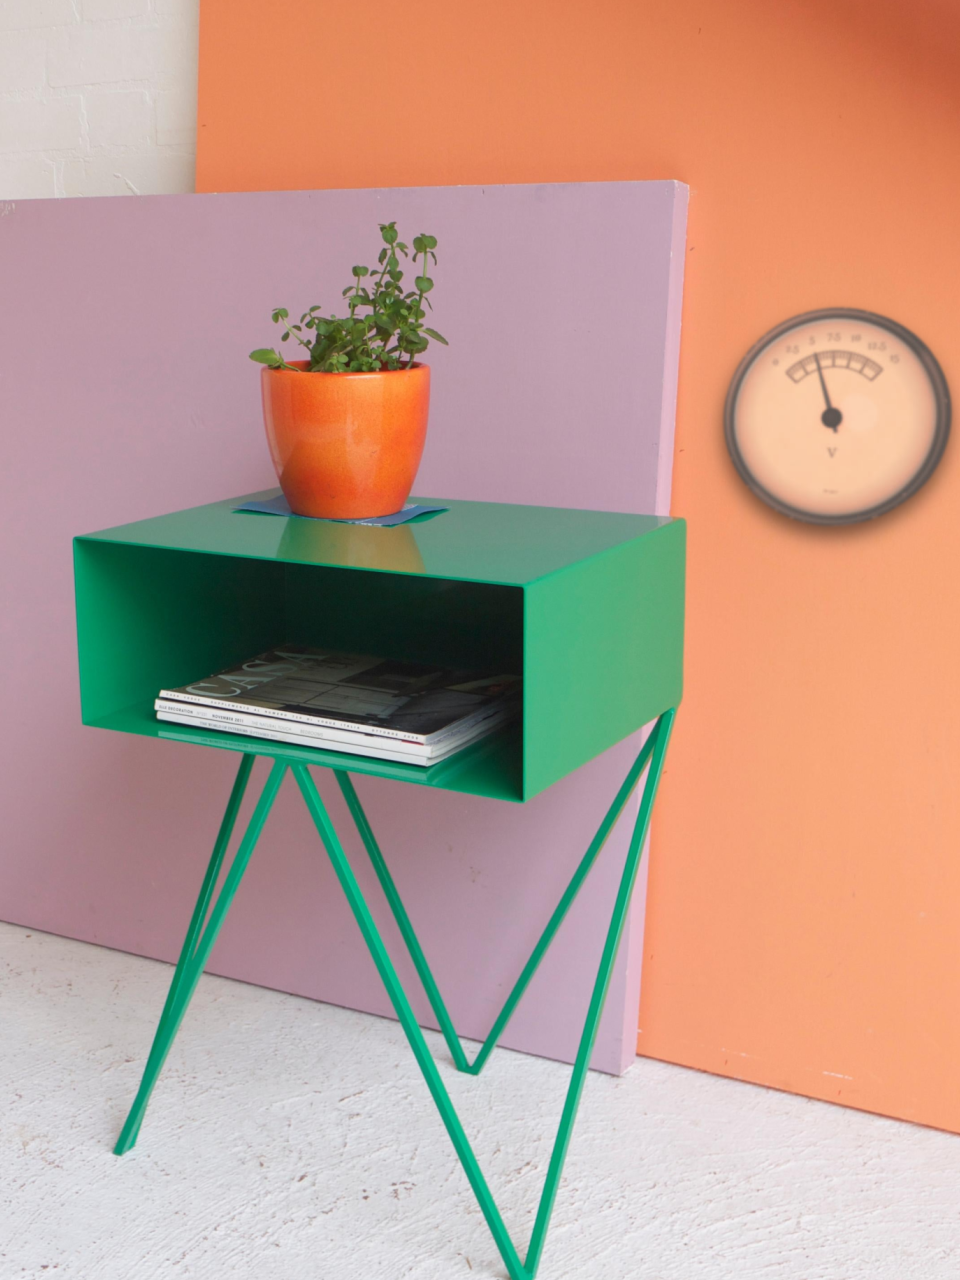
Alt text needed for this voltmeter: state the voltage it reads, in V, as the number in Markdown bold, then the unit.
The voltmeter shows **5** V
